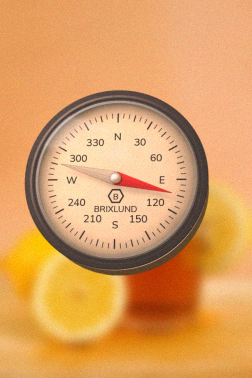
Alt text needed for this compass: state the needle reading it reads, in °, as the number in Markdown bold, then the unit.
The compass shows **105** °
